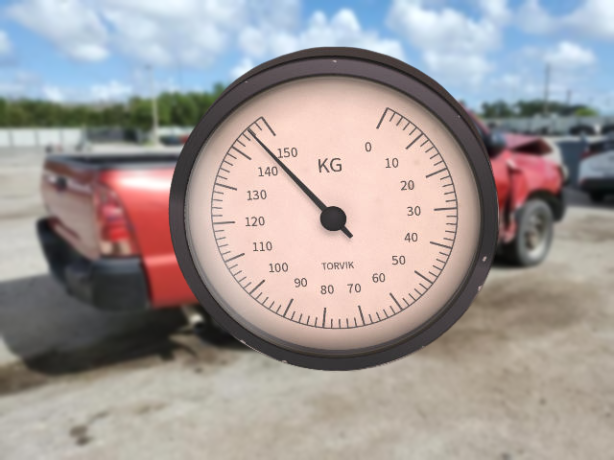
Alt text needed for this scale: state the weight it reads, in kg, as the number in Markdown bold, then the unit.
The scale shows **146** kg
